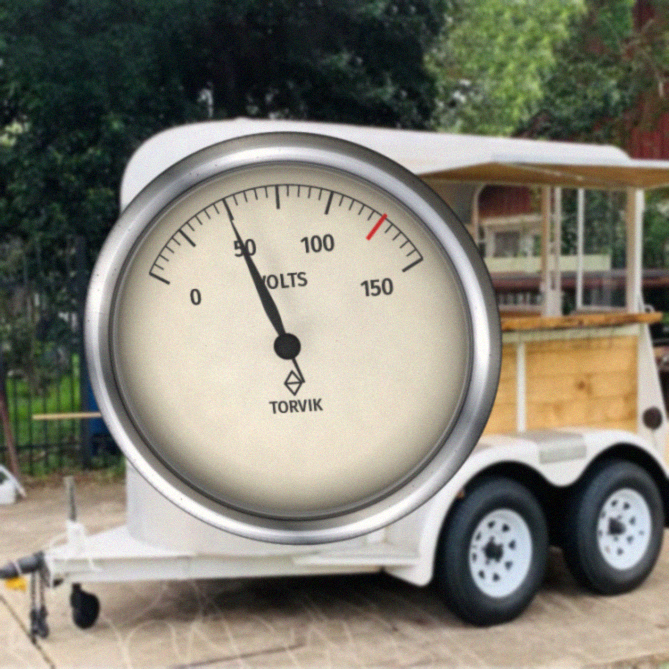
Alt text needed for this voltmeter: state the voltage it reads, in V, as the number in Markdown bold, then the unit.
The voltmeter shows **50** V
